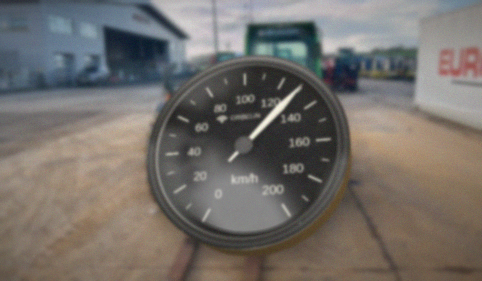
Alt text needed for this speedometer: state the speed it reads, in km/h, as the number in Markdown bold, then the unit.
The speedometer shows **130** km/h
